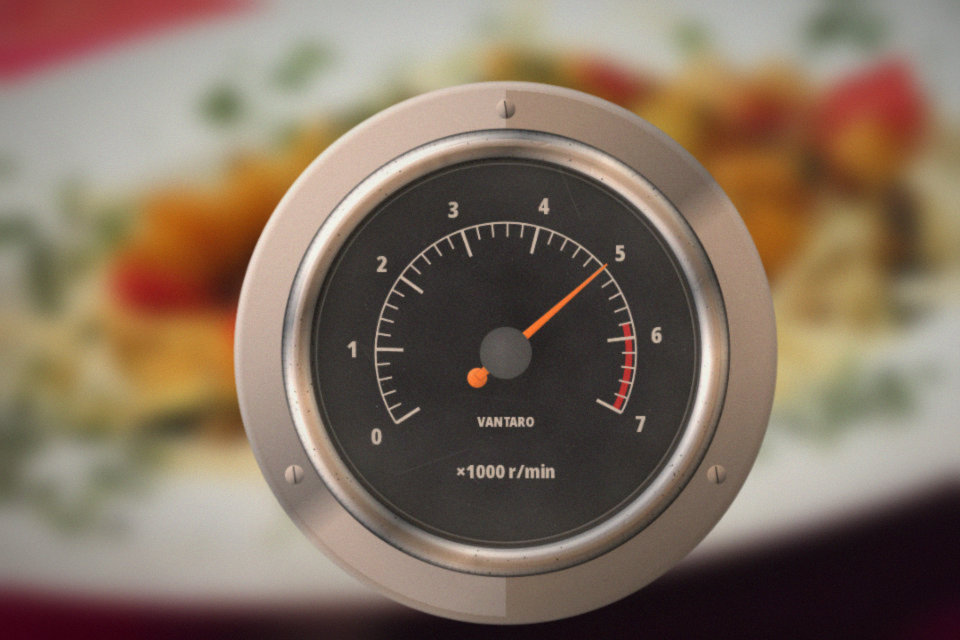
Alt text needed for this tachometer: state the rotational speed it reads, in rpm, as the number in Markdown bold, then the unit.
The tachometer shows **5000** rpm
